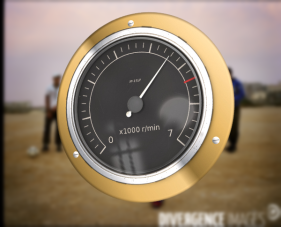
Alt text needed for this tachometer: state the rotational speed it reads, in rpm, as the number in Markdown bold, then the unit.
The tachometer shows **4600** rpm
